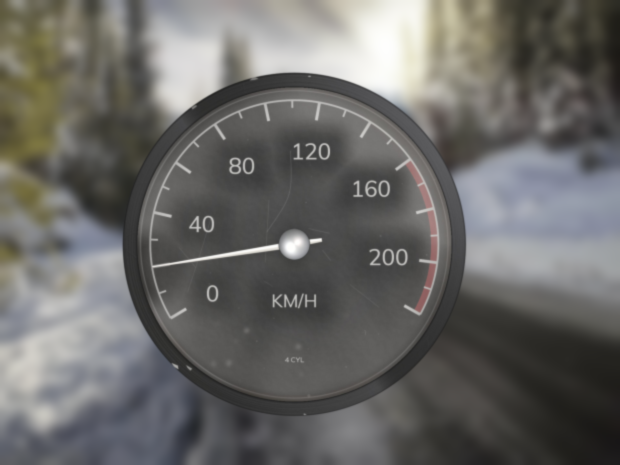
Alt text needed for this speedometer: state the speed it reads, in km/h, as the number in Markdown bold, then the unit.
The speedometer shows **20** km/h
